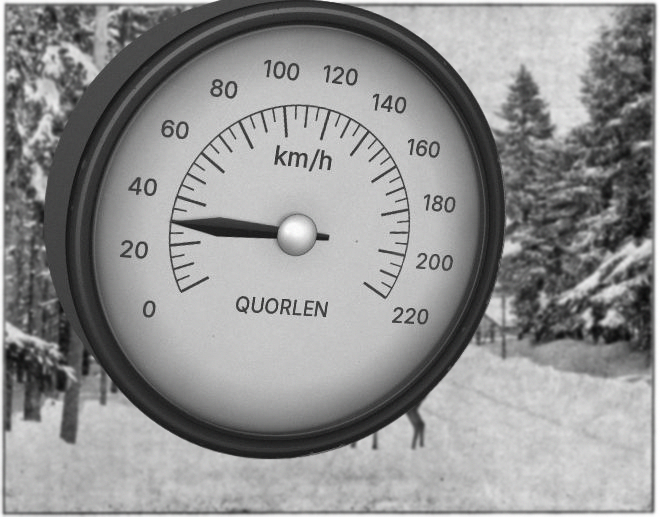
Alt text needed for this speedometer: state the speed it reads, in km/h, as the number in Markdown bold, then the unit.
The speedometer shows **30** km/h
